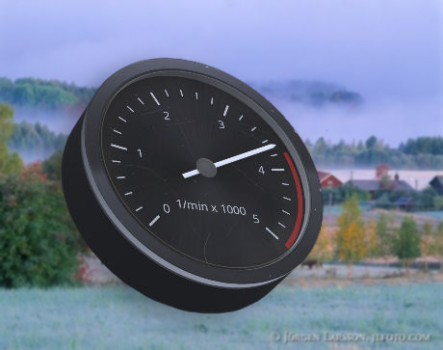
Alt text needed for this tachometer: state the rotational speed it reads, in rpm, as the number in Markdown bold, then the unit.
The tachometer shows **3700** rpm
